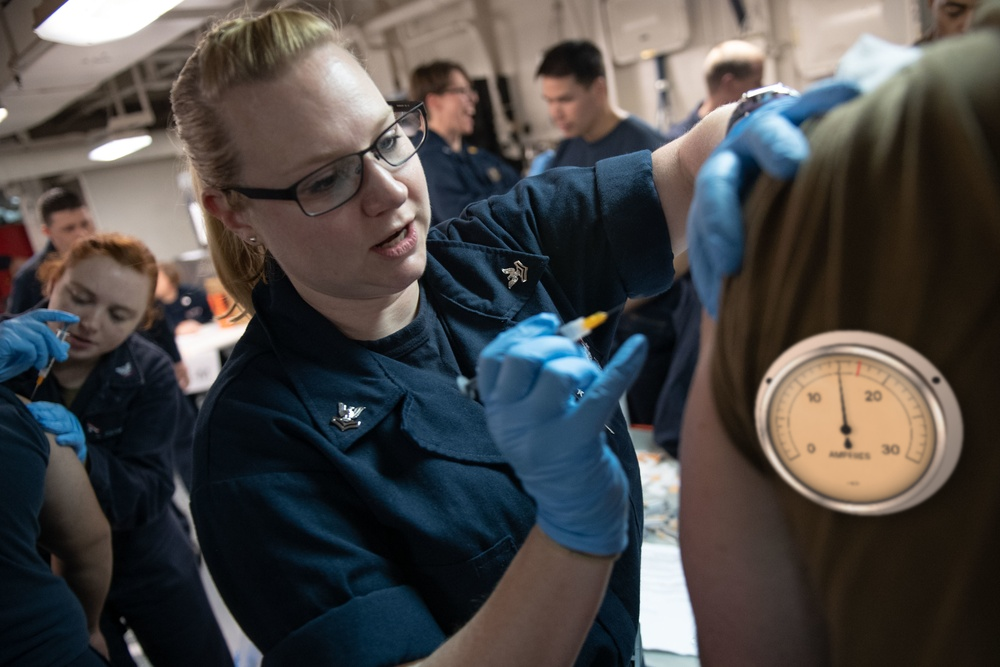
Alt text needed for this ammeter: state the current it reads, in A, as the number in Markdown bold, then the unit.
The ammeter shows **15** A
